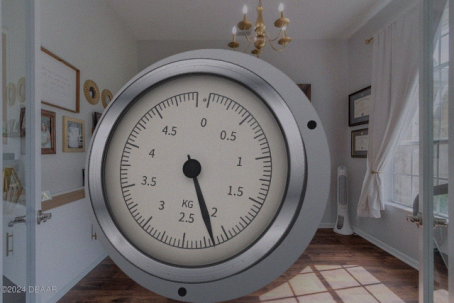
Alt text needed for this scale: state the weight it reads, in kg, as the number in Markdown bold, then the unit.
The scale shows **2.15** kg
